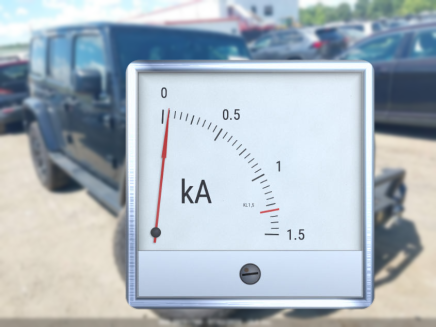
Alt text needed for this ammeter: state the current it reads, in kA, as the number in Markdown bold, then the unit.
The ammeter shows **0.05** kA
